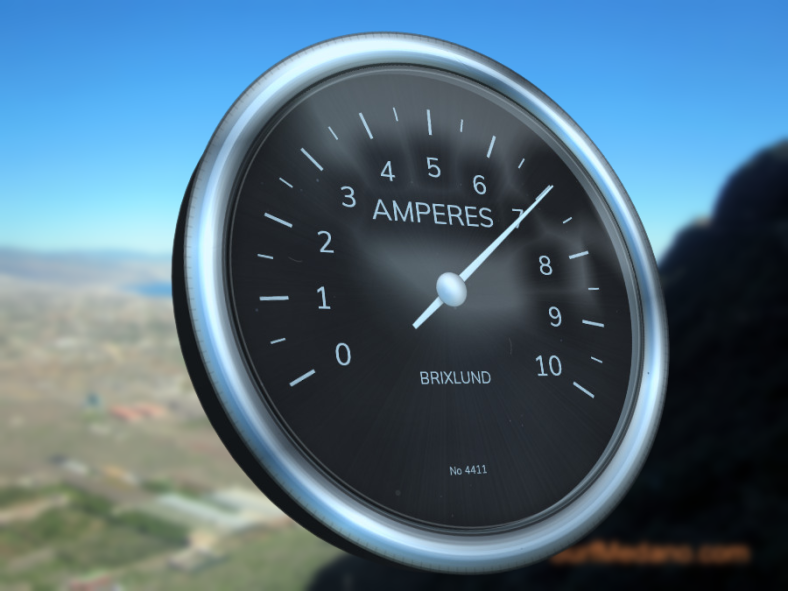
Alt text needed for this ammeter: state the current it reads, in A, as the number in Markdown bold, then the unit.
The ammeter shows **7** A
